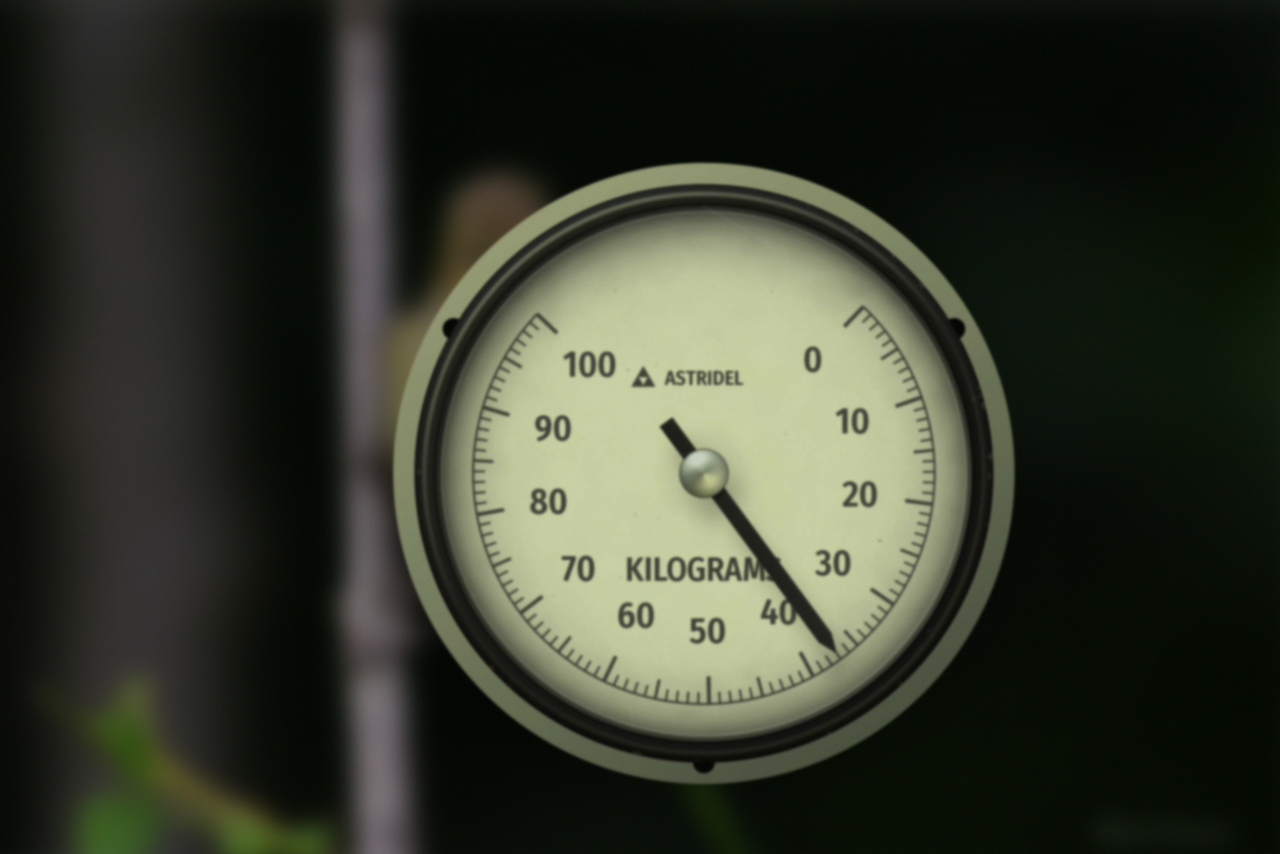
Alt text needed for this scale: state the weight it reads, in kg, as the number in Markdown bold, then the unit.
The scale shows **37** kg
